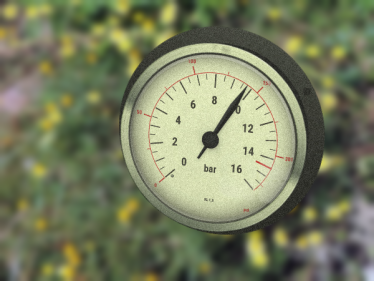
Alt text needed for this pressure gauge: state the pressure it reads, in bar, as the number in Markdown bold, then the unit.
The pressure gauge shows **9.75** bar
